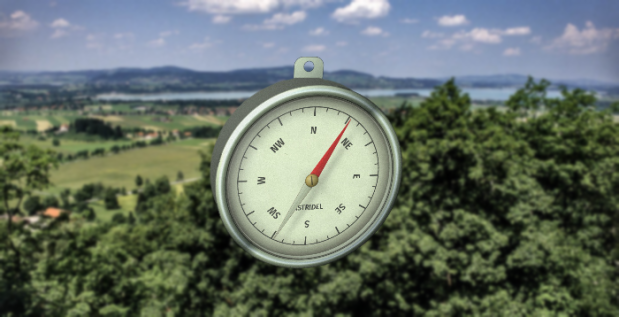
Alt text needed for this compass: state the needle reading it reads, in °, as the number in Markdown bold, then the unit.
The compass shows **30** °
